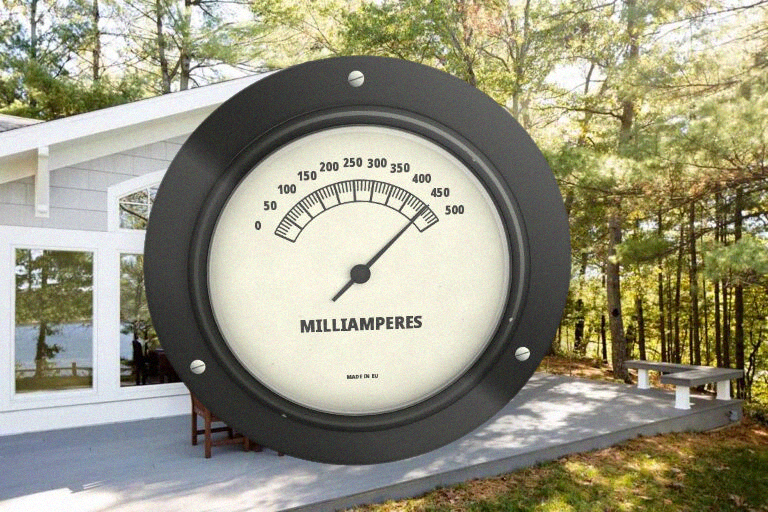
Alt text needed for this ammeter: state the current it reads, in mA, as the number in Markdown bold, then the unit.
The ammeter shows **450** mA
